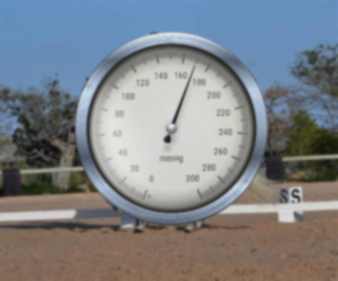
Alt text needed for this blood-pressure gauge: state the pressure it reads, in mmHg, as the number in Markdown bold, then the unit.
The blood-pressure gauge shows **170** mmHg
